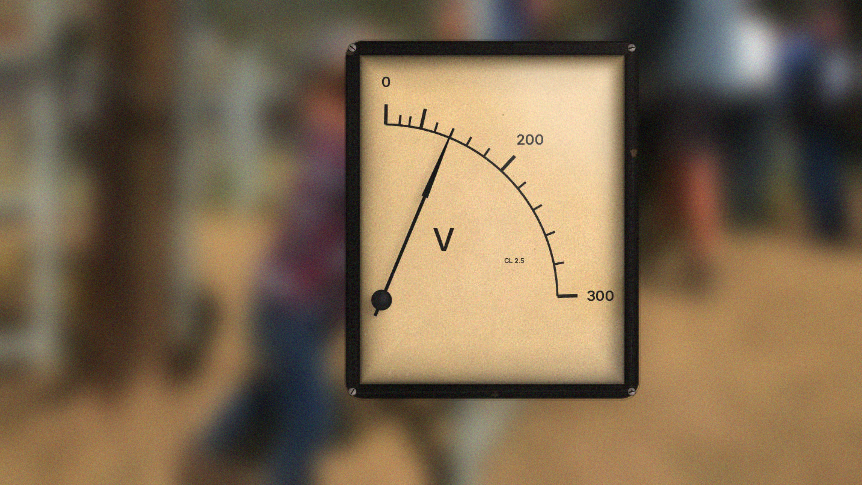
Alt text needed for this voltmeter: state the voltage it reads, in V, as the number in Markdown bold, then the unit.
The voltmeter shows **140** V
